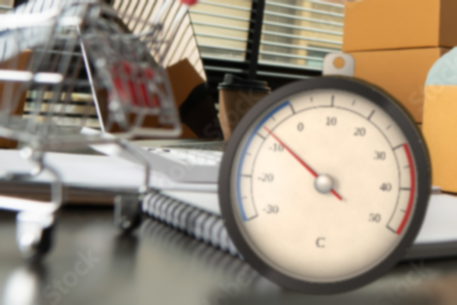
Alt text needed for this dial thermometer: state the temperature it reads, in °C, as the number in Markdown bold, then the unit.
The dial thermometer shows **-7.5** °C
